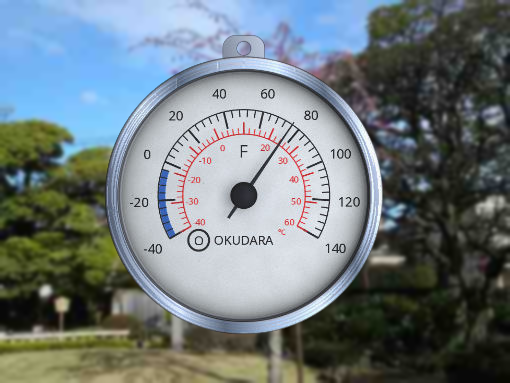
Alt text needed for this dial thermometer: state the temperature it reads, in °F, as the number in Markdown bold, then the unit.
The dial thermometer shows **76** °F
